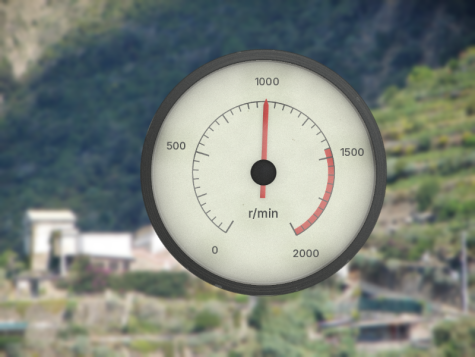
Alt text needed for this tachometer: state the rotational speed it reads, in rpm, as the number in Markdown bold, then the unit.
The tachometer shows **1000** rpm
